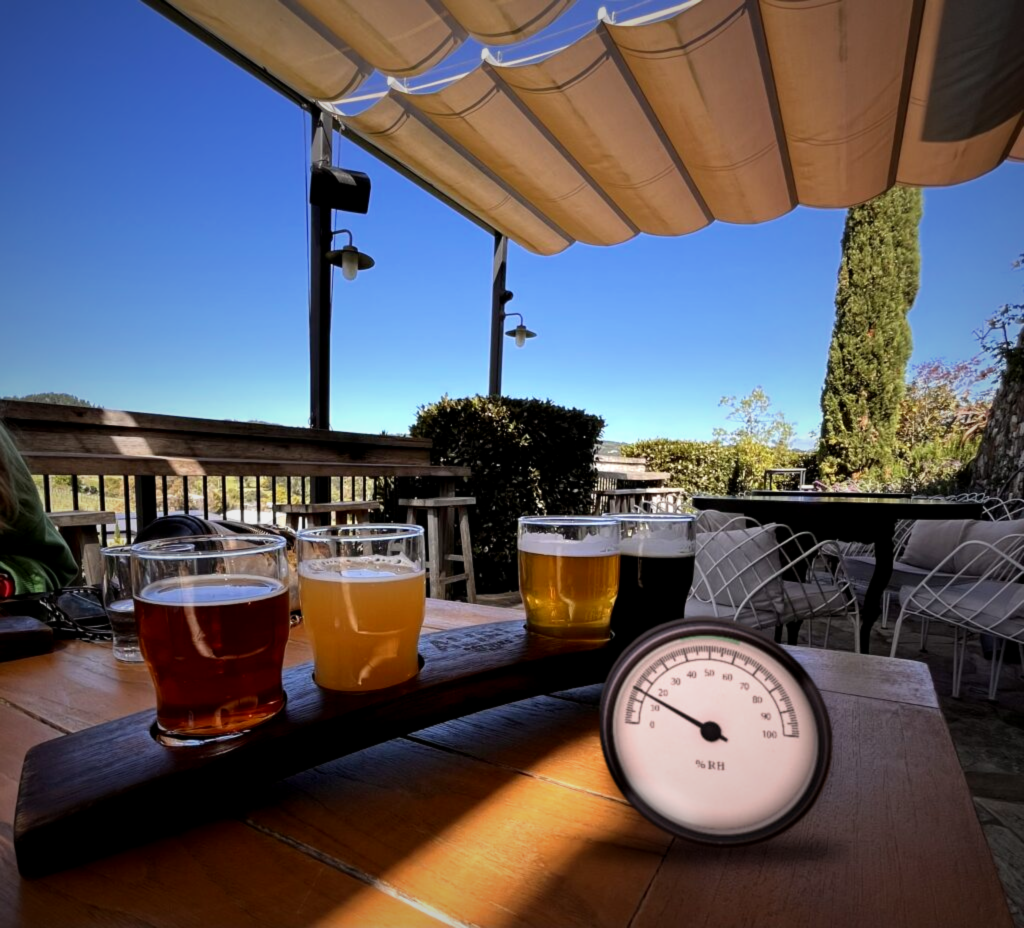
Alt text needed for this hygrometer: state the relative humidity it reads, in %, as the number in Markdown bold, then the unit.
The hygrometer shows **15** %
